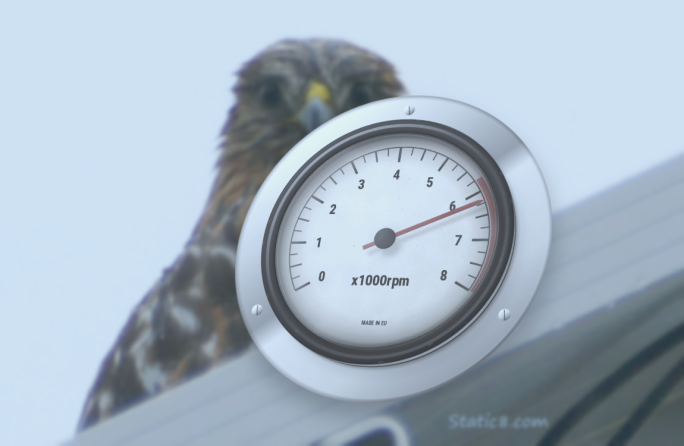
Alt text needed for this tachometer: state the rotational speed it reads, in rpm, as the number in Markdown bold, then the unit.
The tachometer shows **6250** rpm
